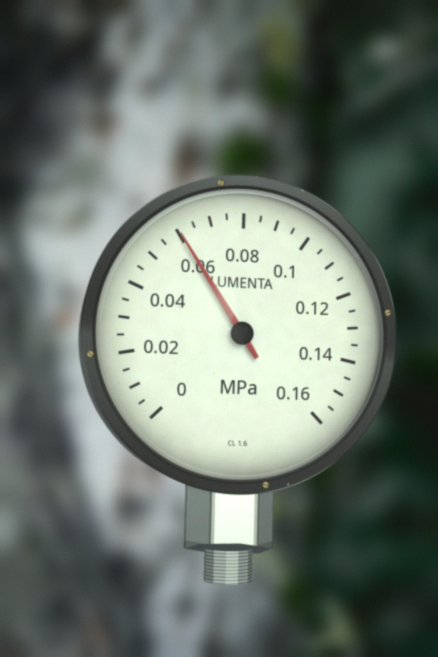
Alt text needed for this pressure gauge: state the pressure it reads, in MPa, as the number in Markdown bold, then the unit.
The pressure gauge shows **0.06** MPa
